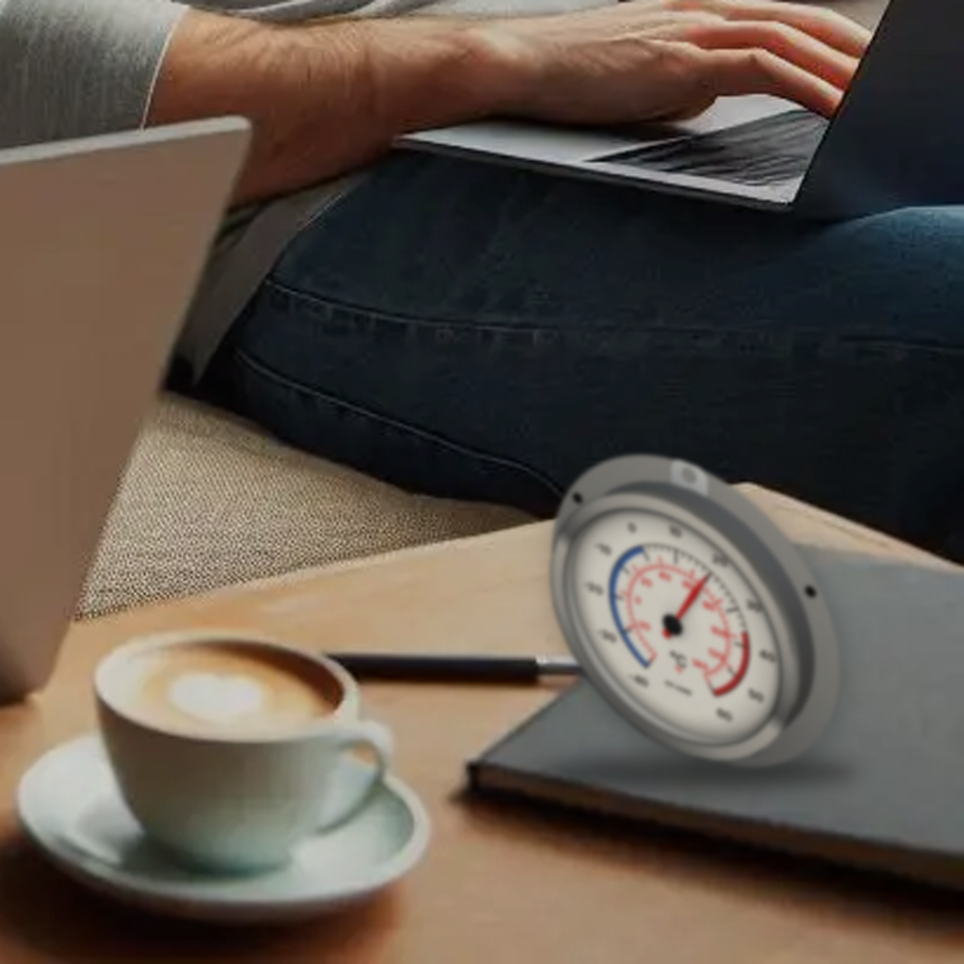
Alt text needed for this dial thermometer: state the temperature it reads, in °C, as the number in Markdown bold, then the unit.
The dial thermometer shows **20** °C
